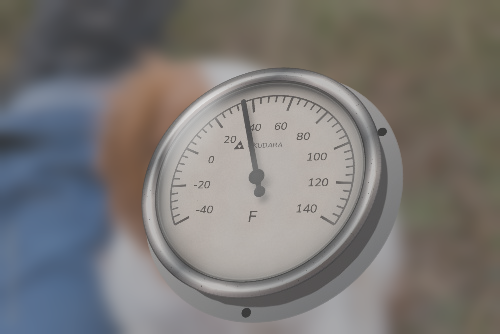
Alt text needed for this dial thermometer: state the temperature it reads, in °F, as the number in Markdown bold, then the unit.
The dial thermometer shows **36** °F
